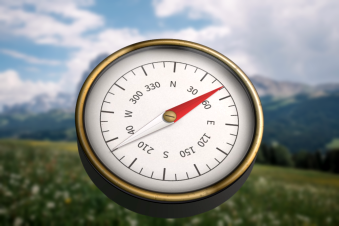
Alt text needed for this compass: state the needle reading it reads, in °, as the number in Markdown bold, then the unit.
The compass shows **50** °
